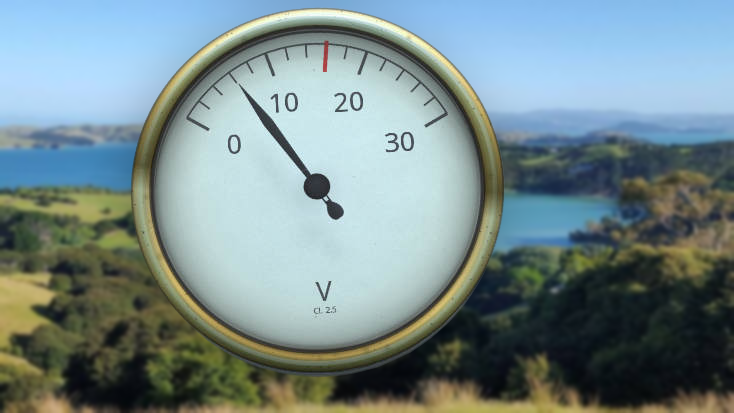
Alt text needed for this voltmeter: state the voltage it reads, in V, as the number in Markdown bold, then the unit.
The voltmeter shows **6** V
